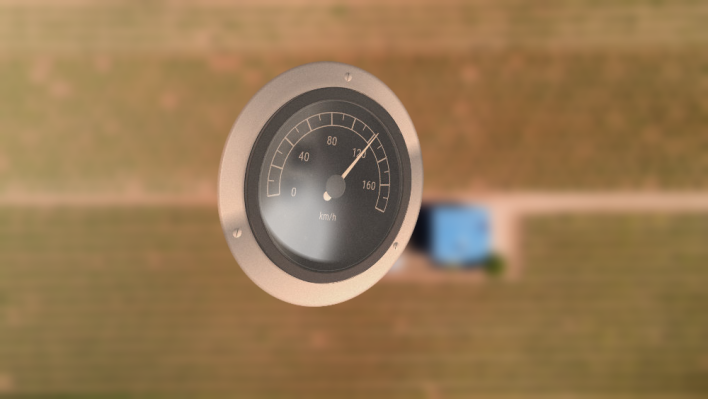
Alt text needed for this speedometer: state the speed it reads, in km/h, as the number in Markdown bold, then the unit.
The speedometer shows **120** km/h
